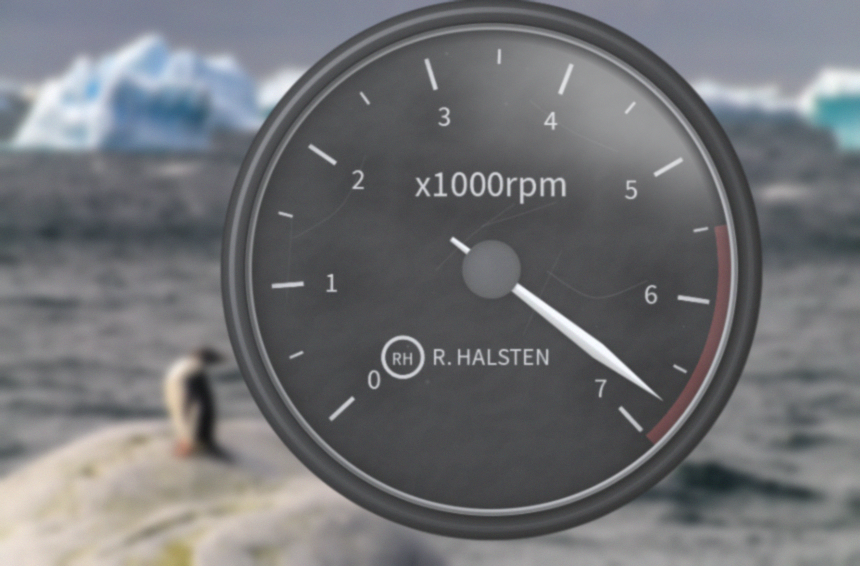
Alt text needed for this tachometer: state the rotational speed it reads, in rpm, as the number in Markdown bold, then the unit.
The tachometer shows **6750** rpm
